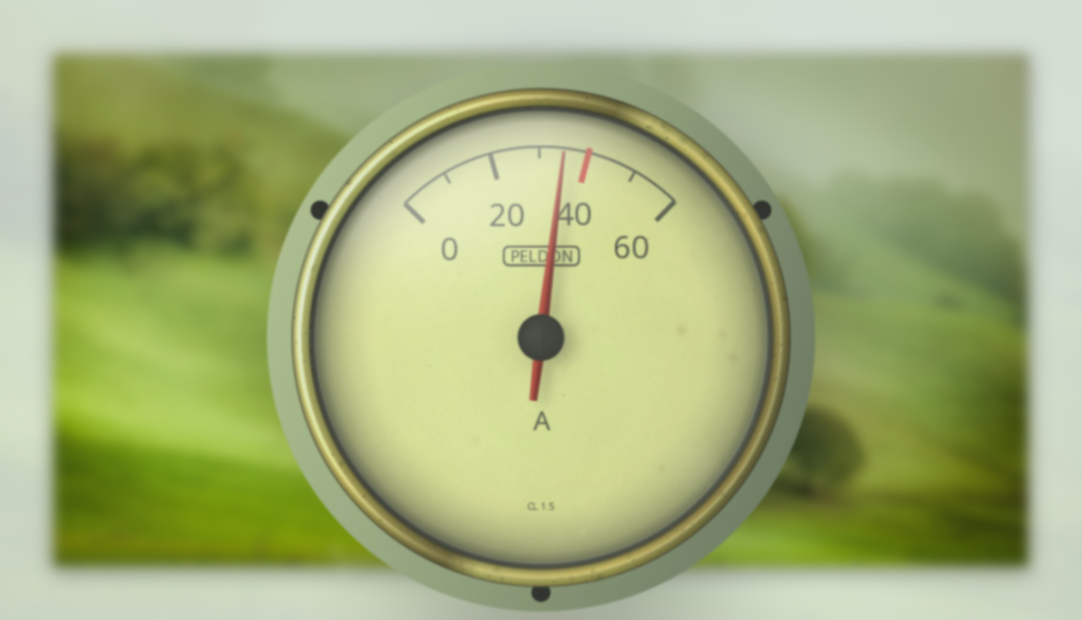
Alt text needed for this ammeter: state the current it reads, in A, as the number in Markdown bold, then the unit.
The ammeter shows **35** A
